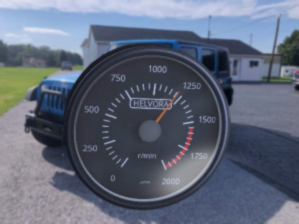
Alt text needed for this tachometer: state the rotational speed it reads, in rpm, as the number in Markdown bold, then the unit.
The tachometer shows **1200** rpm
